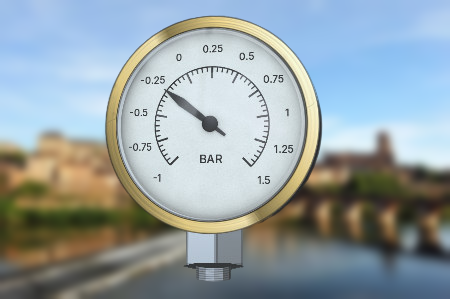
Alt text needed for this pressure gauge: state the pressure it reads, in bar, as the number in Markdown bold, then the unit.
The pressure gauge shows **-0.25** bar
